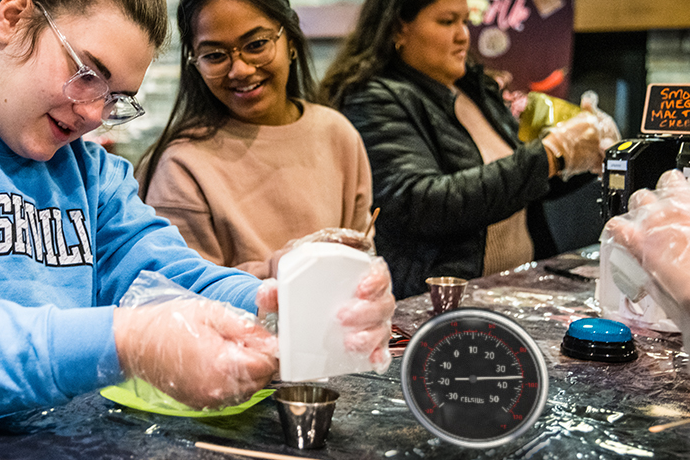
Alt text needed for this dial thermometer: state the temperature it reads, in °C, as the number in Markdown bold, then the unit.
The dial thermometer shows **35** °C
